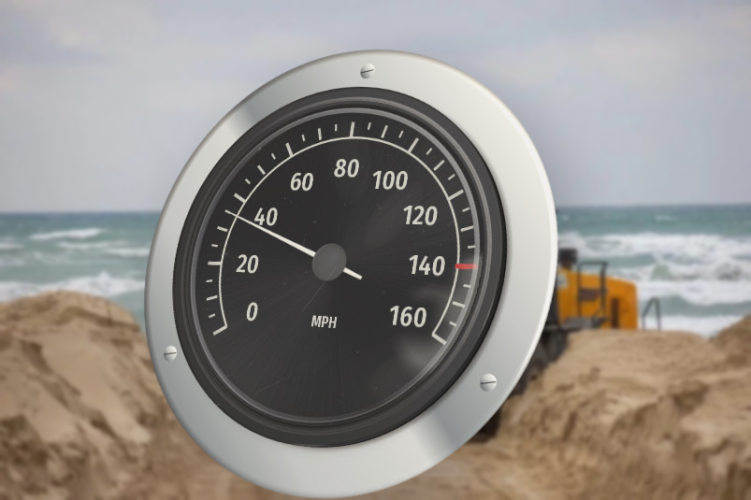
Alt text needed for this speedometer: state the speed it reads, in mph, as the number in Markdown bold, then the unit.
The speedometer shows **35** mph
